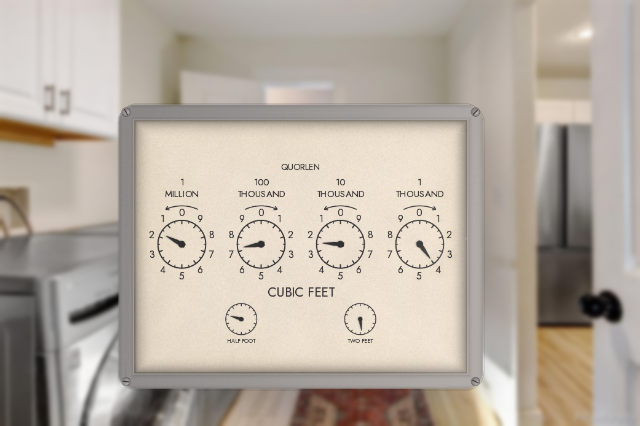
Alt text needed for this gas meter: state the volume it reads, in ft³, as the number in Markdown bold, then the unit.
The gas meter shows **172400** ft³
